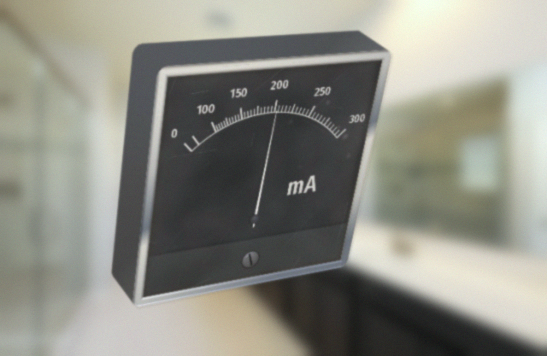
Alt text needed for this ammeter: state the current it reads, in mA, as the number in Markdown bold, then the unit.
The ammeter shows **200** mA
